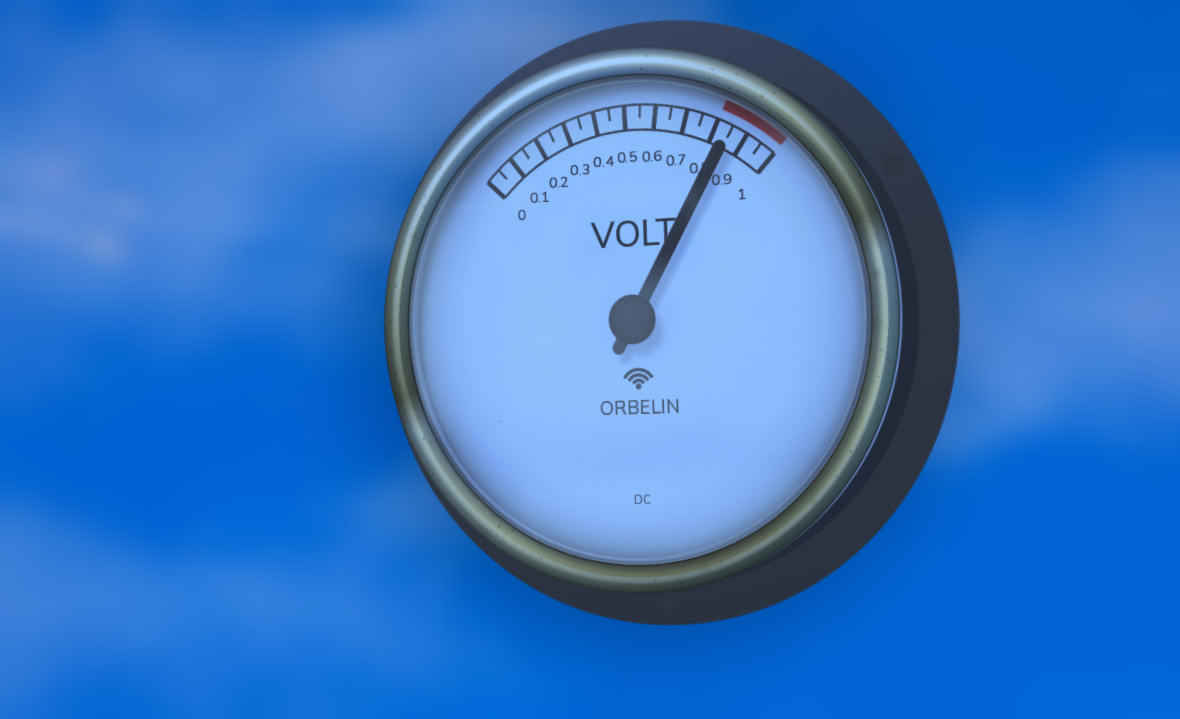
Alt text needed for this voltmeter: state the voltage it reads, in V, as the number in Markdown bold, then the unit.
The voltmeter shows **0.85** V
